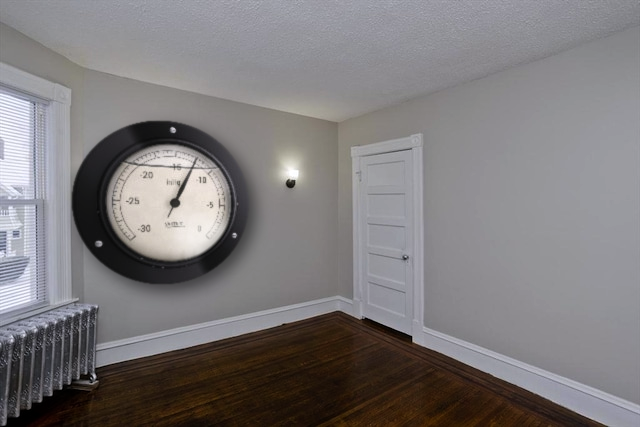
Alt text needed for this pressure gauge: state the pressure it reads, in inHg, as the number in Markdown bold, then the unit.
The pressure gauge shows **-12.5** inHg
